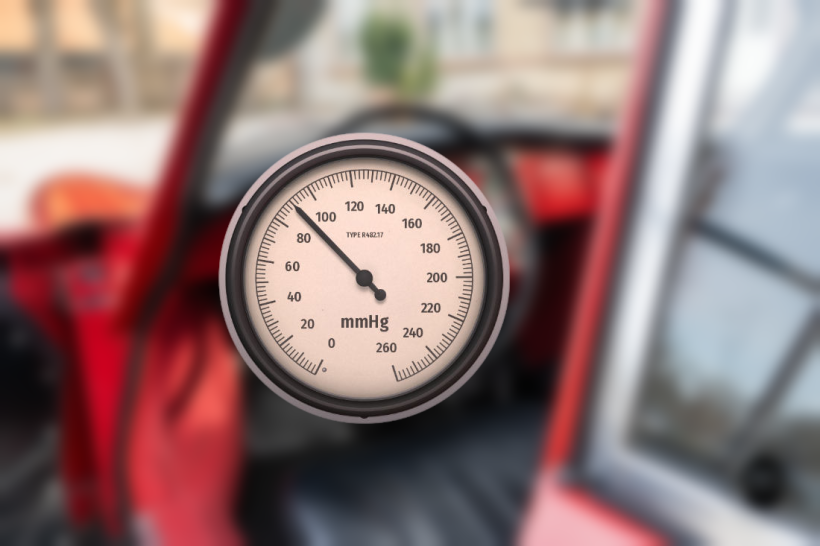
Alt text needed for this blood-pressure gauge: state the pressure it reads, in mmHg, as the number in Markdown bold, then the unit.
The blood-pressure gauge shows **90** mmHg
